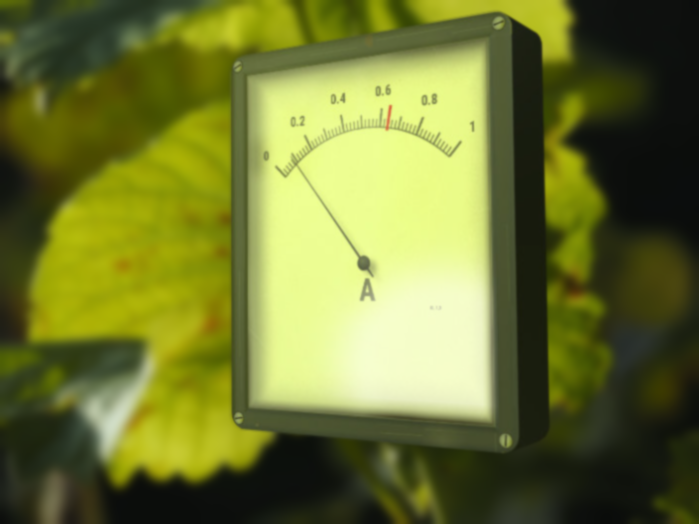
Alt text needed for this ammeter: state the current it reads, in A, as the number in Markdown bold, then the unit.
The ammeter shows **0.1** A
